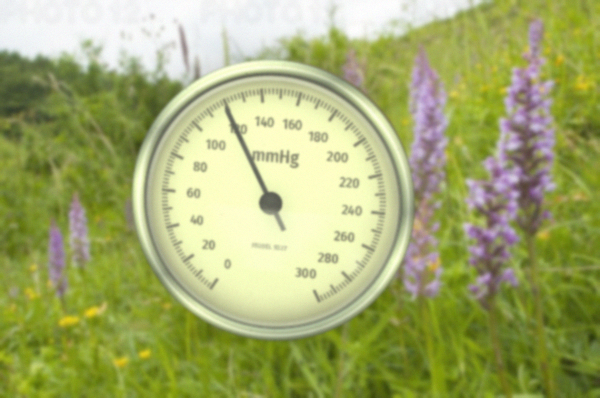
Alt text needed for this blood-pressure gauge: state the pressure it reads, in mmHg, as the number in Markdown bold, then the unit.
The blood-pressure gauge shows **120** mmHg
